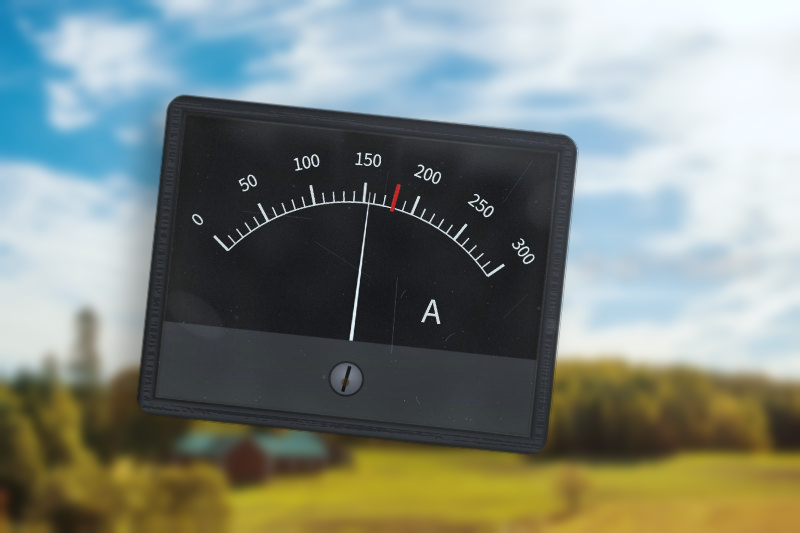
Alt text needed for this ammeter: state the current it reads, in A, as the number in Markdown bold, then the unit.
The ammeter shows **155** A
